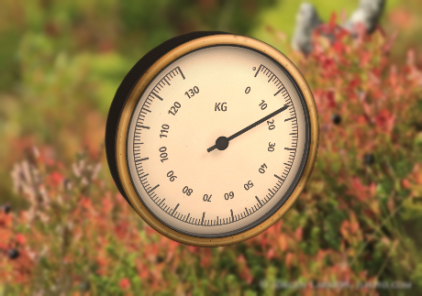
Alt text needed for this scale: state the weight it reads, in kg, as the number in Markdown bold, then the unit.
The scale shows **15** kg
